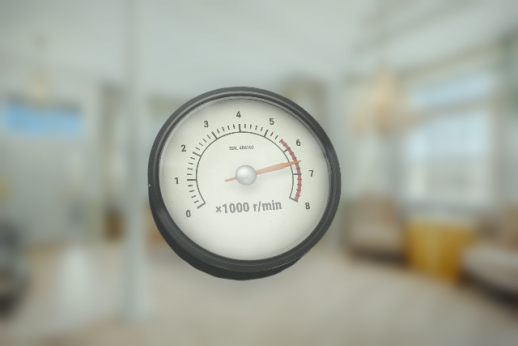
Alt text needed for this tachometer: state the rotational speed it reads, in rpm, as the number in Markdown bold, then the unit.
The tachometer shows **6600** rpm
